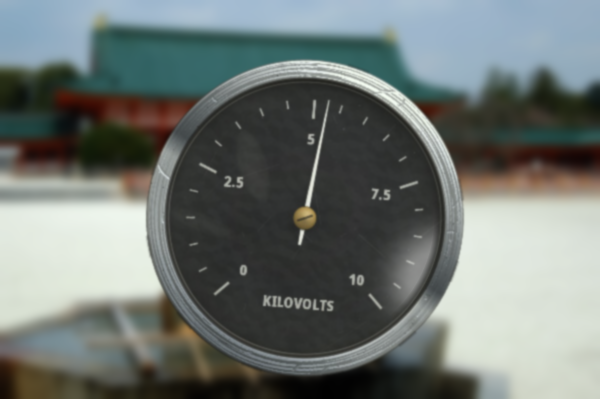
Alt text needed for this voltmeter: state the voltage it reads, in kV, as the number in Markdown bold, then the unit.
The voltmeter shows **5.25** kV
